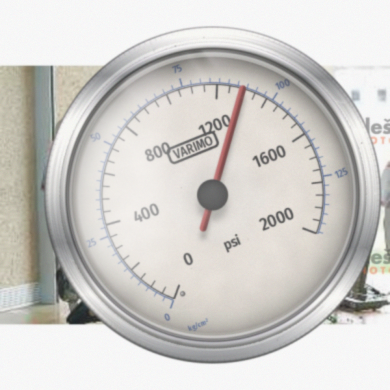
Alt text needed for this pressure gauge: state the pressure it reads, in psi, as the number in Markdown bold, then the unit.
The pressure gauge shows **1300** psi
